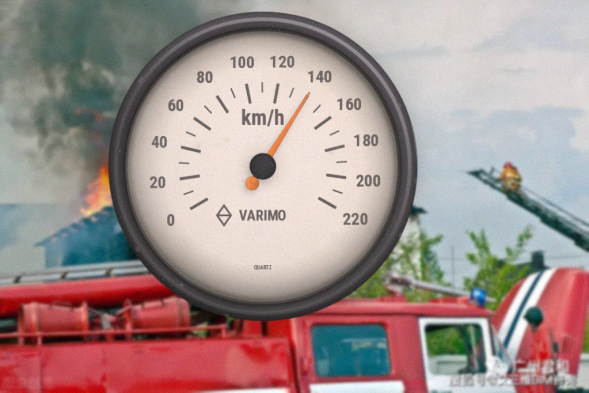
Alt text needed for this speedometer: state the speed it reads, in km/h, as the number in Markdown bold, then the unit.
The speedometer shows **140** km/h
